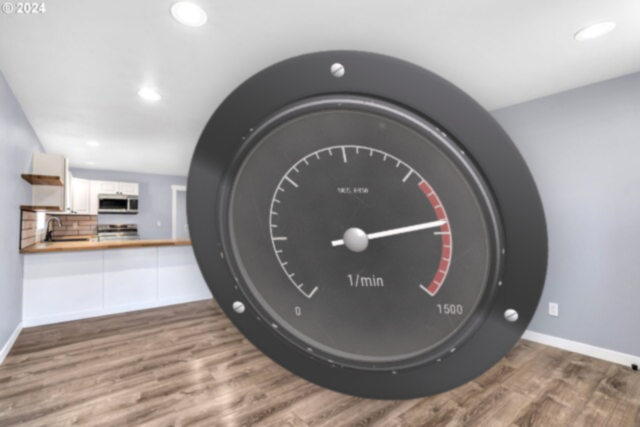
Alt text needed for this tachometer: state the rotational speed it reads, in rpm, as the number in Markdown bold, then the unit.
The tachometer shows **1200** rpm
